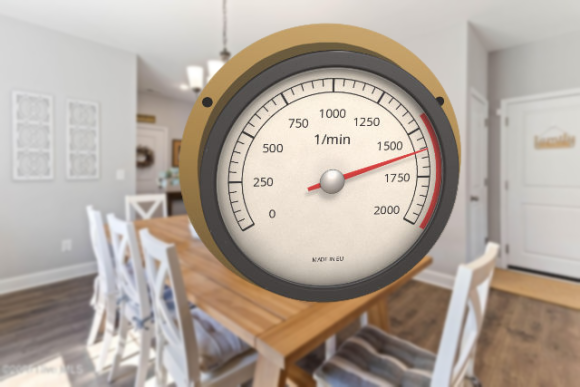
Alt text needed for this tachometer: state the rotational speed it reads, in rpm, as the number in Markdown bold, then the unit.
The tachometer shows **1600** rpm
